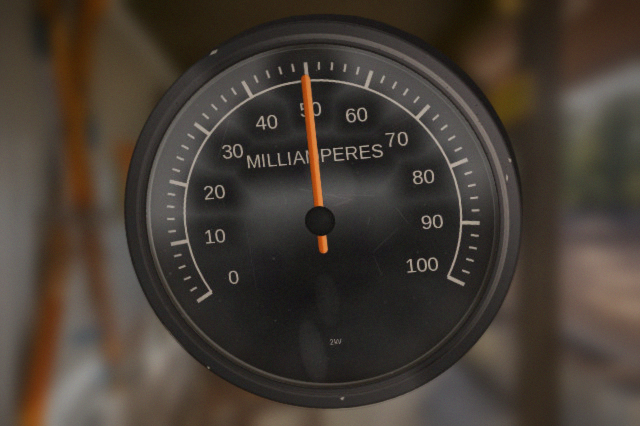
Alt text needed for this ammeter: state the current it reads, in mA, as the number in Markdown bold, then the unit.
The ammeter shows **50** mA
